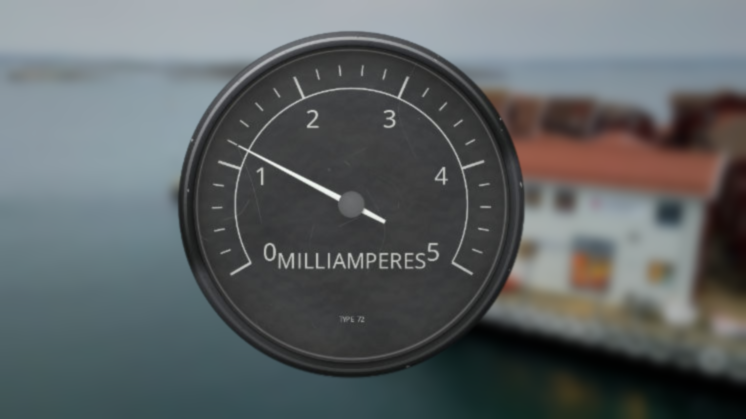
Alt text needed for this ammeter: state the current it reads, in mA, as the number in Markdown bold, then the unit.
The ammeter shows **1.2** mA
